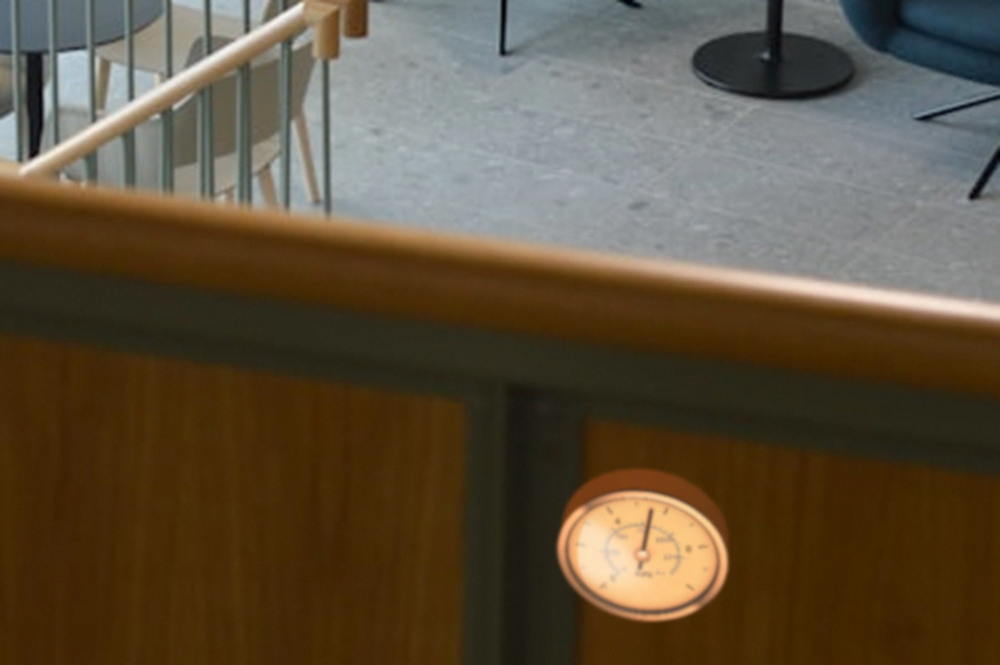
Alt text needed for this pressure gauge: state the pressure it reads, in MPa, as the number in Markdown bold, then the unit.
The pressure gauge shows **5.5** MPa
